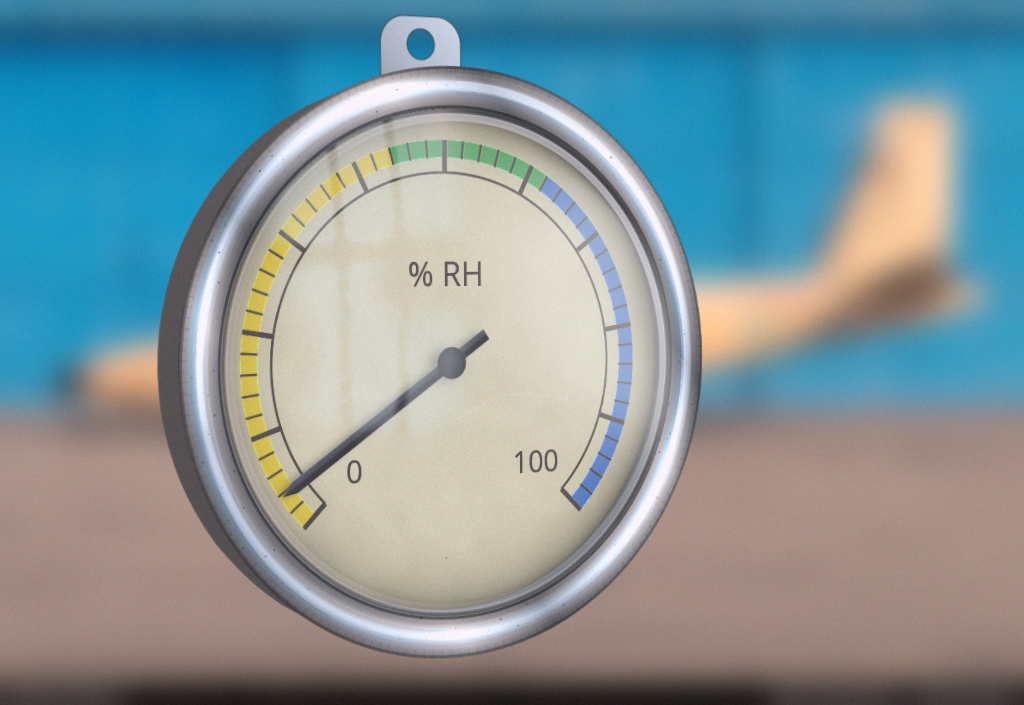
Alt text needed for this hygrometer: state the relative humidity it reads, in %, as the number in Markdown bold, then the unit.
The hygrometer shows **4** %
